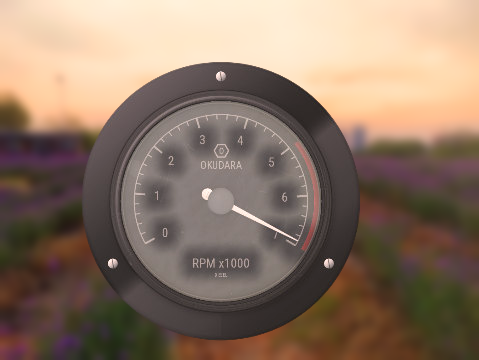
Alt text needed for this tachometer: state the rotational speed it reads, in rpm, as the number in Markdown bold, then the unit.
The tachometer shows **6900** rpm
